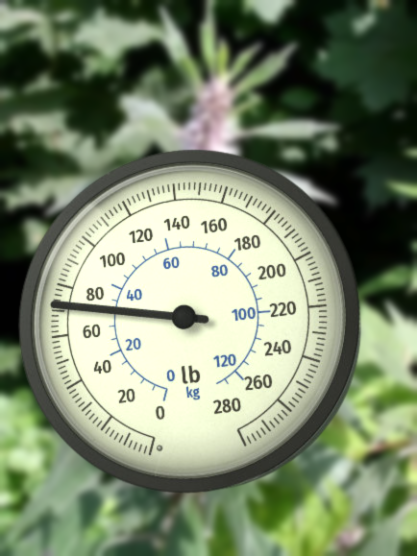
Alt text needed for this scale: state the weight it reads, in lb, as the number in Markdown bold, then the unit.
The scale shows **72** lb
